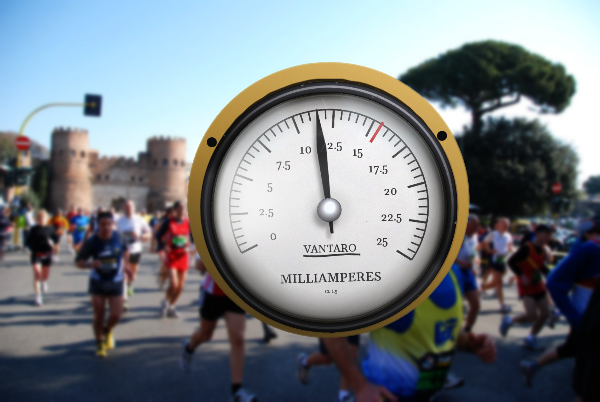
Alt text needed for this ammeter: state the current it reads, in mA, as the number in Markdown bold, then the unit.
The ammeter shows **11.5** mA
